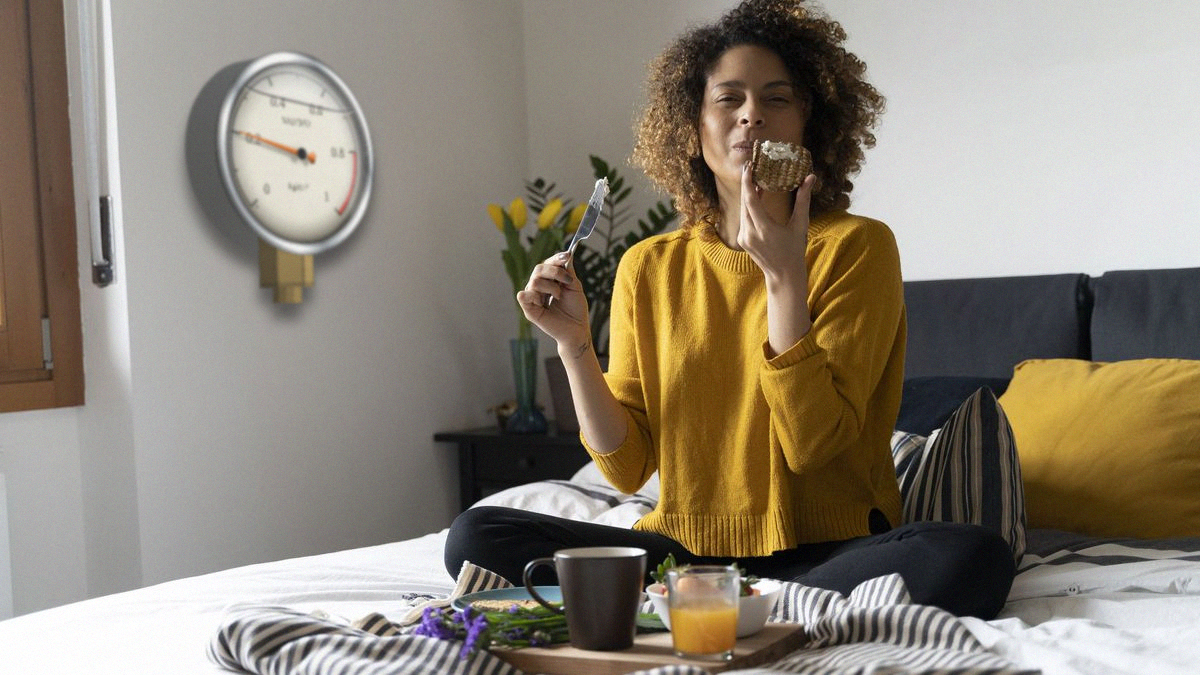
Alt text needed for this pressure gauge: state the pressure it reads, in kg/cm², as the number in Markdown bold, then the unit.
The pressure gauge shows **0.2** kg/cm²
